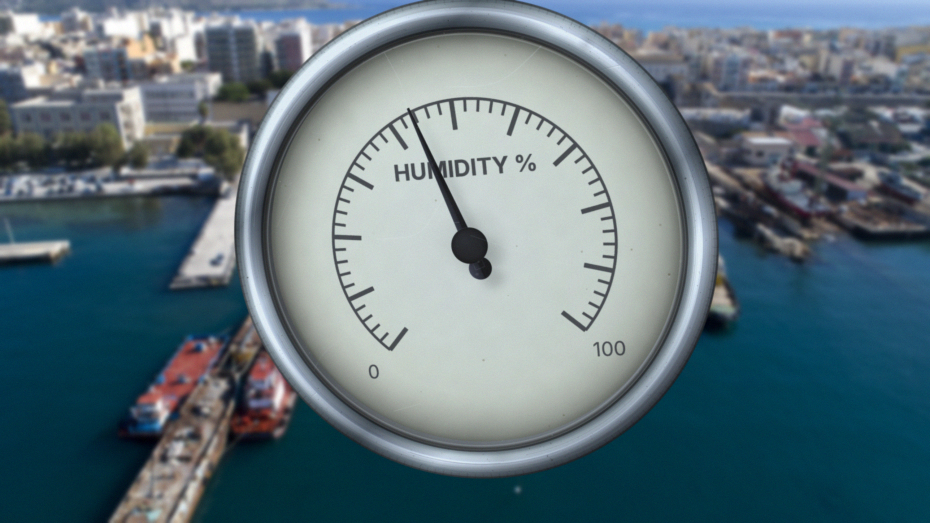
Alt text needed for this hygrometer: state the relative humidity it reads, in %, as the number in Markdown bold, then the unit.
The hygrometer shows **44** %
